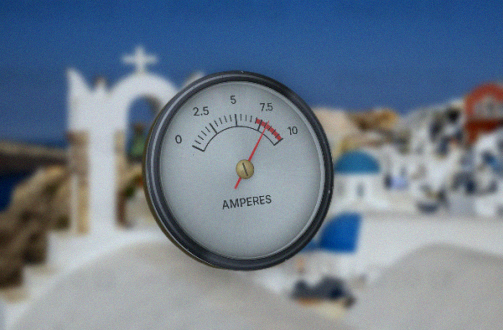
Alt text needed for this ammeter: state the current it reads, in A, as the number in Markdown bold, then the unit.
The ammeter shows **8** A
